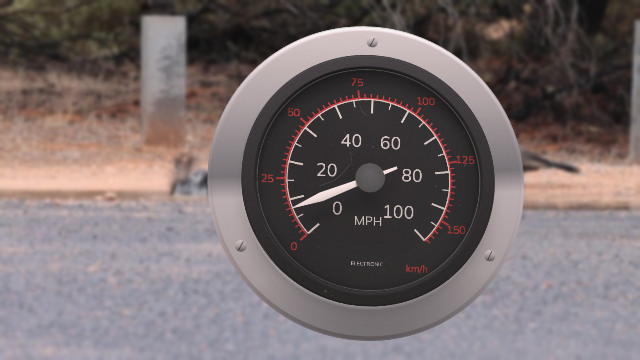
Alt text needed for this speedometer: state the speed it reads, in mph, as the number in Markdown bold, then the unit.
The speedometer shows **7.5** mph
